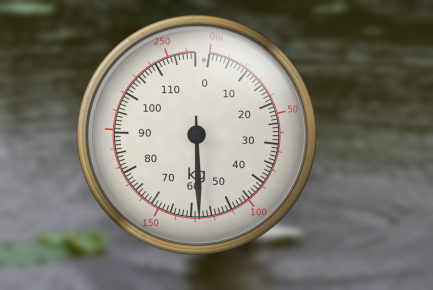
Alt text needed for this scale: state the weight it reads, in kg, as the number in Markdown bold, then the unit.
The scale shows **58** kg
